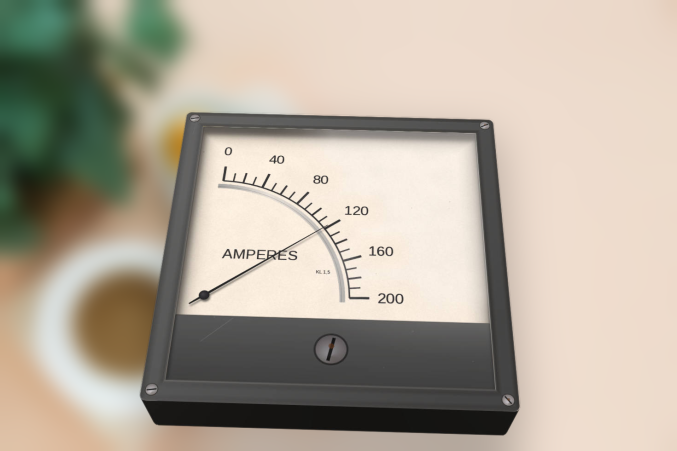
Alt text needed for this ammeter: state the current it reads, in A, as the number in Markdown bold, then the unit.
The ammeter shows **120** A
